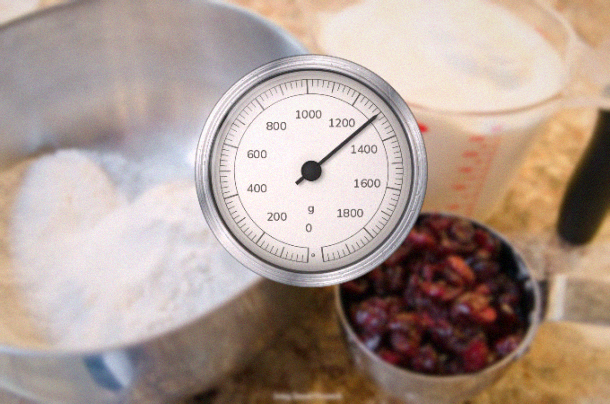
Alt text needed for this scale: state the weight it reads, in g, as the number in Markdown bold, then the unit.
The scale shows **1300** g
